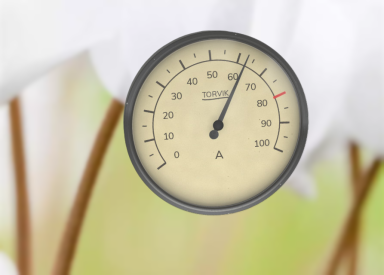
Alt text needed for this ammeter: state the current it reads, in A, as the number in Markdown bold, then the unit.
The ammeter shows **62.5** A
